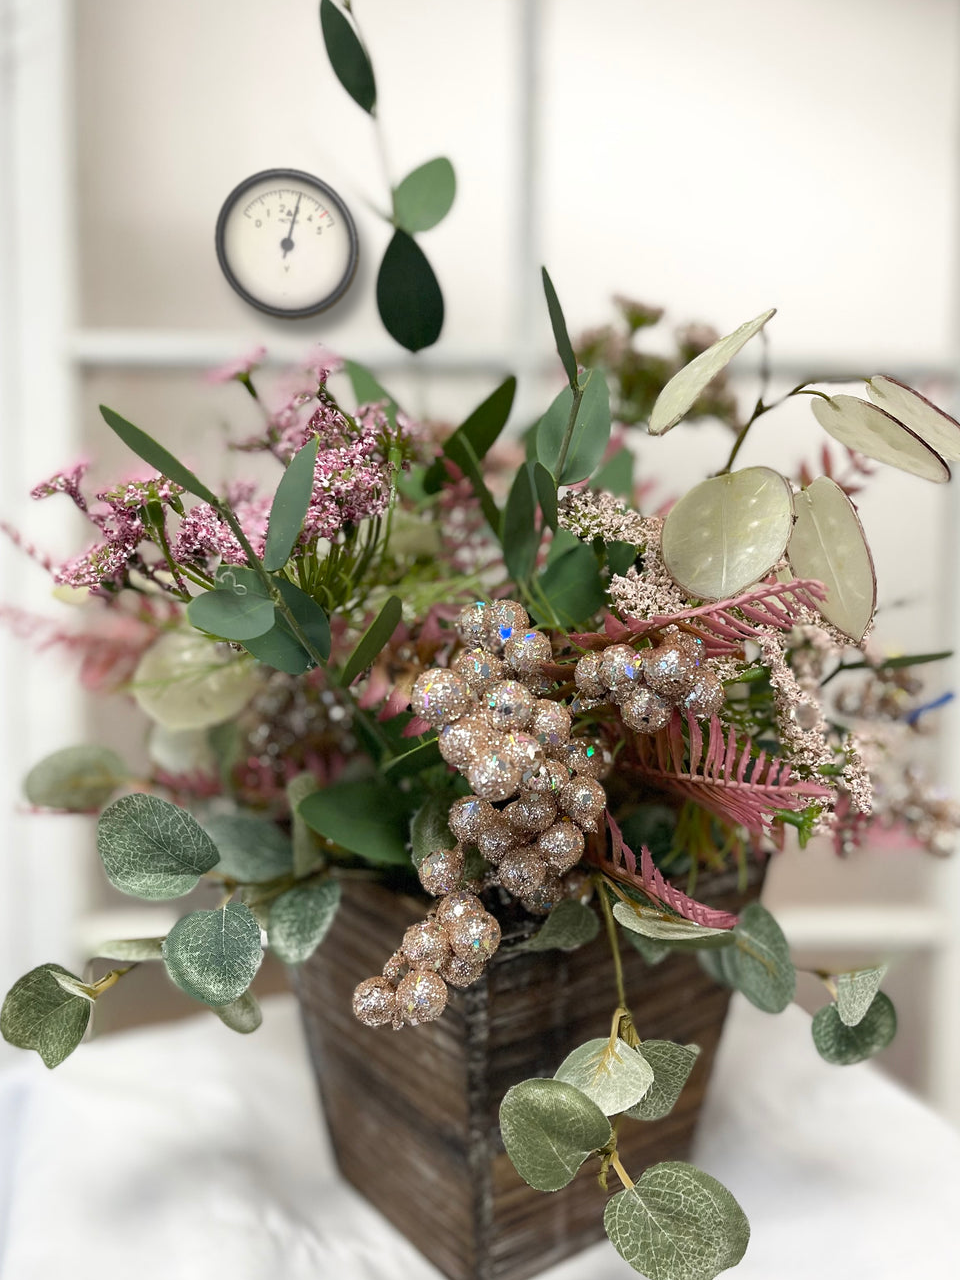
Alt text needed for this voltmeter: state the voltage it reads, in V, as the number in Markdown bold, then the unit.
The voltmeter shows **3** V
